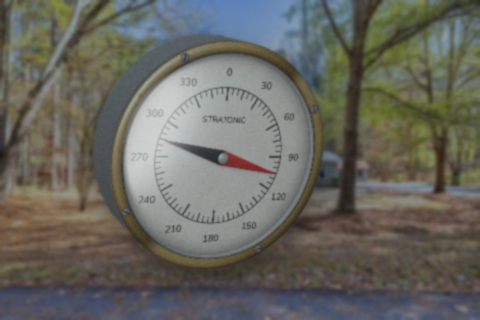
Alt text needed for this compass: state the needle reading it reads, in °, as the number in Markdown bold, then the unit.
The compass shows **105** °
